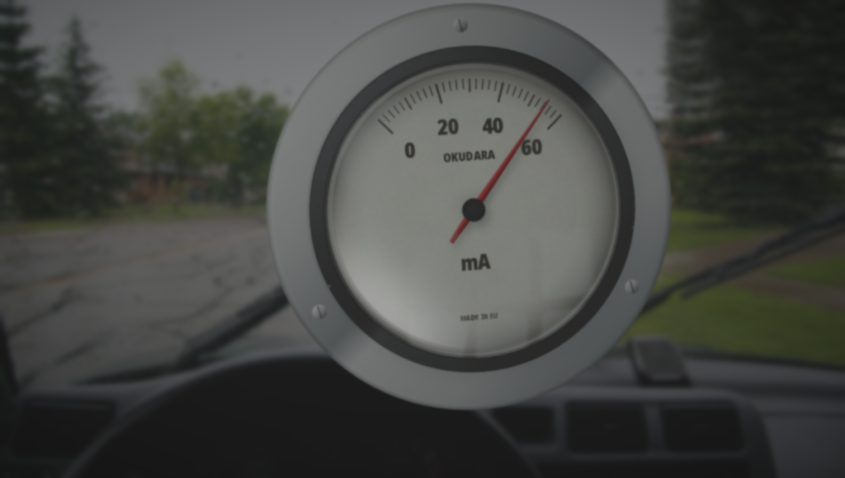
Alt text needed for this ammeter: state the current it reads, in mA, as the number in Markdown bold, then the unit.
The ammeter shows **54** mA
